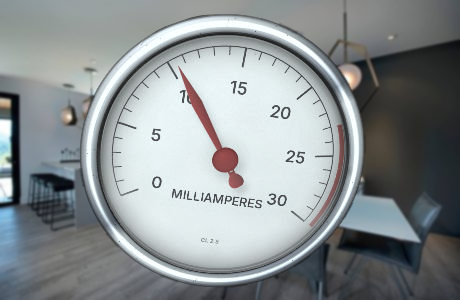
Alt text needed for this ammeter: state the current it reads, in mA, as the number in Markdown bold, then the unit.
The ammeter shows **10.5** mA
